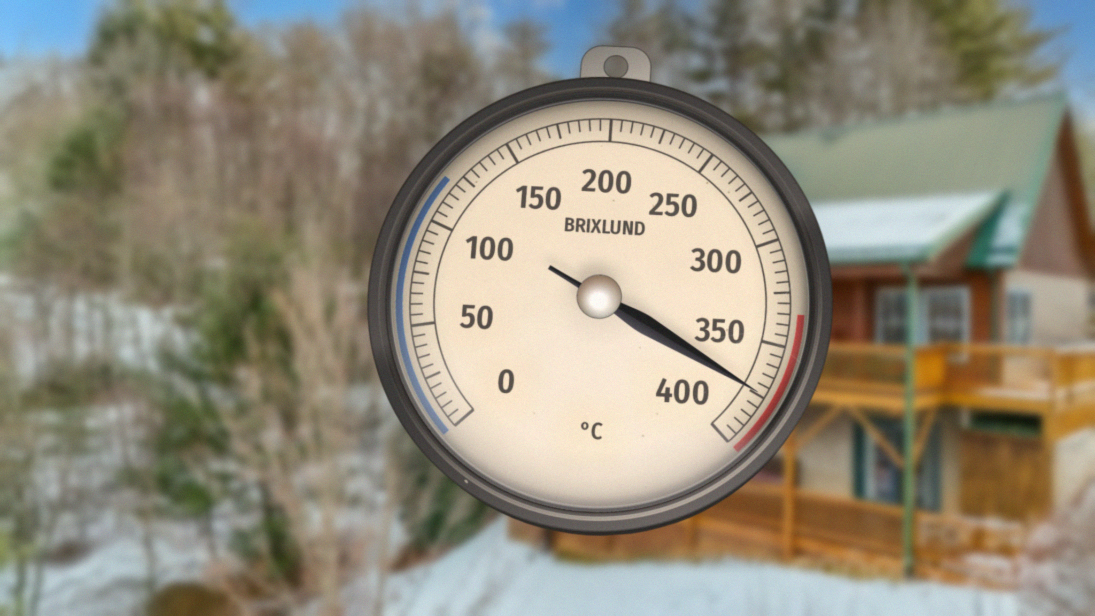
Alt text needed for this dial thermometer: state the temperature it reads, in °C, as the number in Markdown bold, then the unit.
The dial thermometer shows **375** °C
